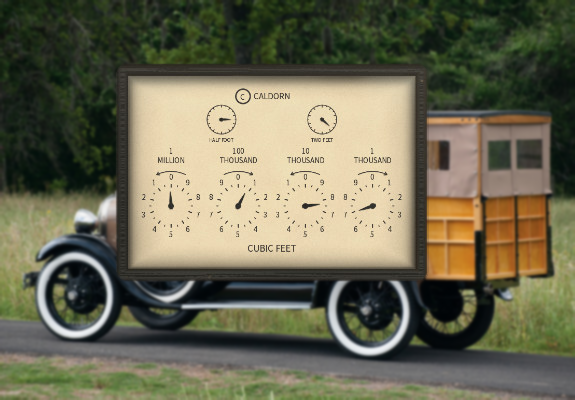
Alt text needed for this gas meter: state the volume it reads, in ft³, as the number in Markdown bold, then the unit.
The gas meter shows **7700** ft³
